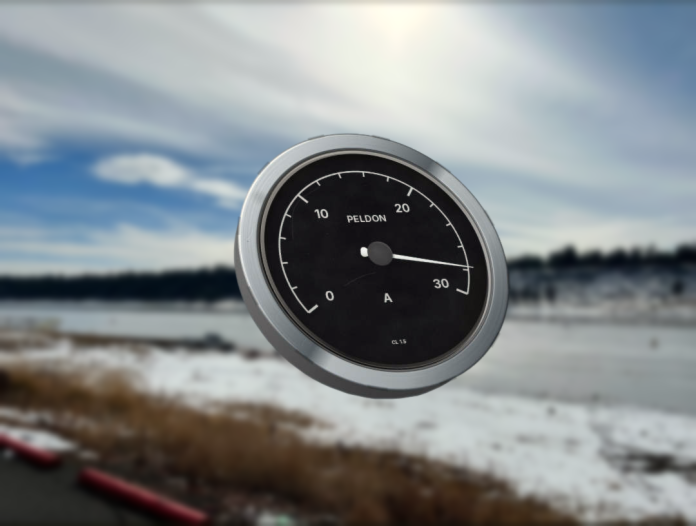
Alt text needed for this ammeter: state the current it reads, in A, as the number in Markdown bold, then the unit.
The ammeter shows **28** A
